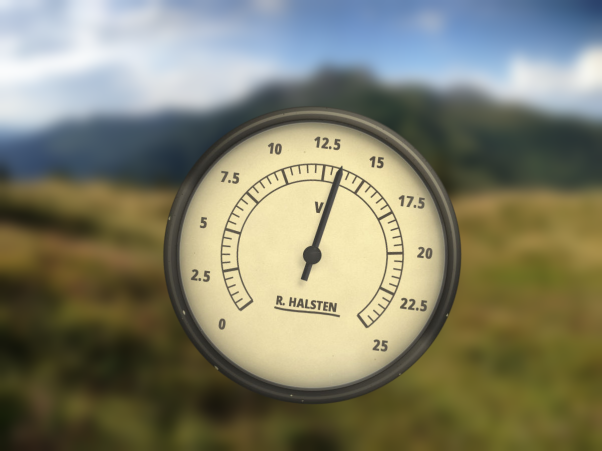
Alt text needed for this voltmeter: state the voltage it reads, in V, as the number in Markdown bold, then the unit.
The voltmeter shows **13.5** V
